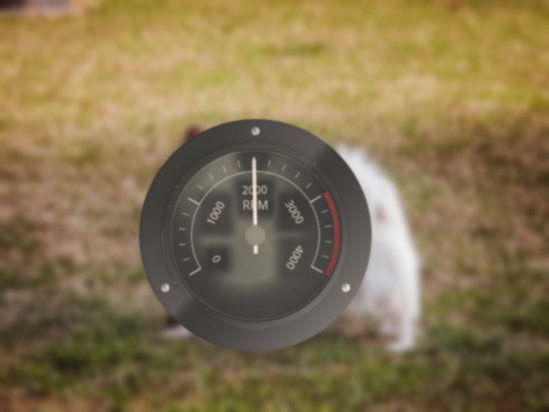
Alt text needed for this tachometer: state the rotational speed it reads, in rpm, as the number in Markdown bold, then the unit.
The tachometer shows **2000** rpm
